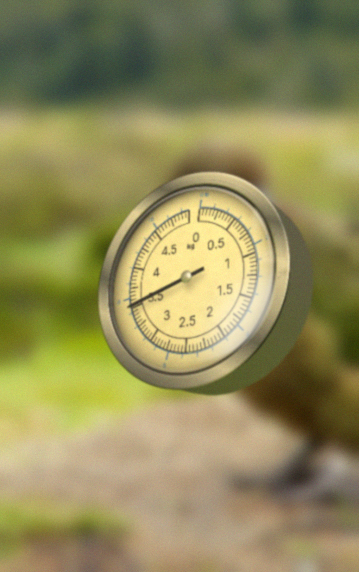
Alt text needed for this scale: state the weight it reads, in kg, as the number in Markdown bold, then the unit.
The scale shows **3.5** kg
